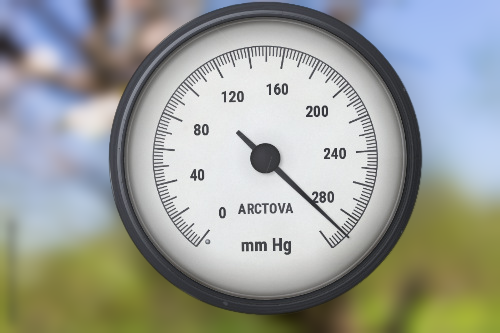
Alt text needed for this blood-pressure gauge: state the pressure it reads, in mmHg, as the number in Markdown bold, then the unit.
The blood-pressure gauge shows **290** mmHg
